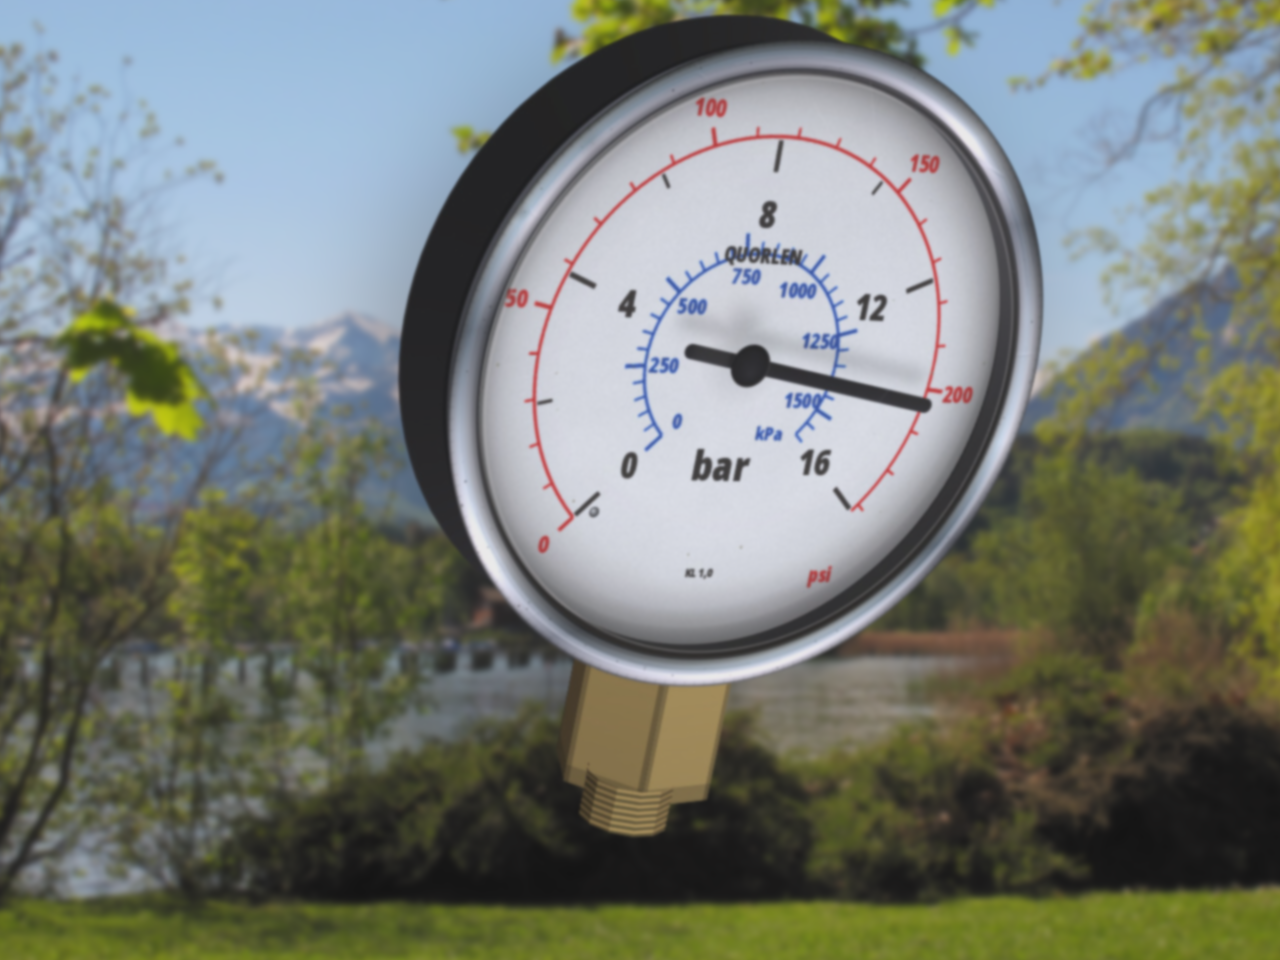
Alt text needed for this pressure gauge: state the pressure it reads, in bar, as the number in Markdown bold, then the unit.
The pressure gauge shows **14** bar
